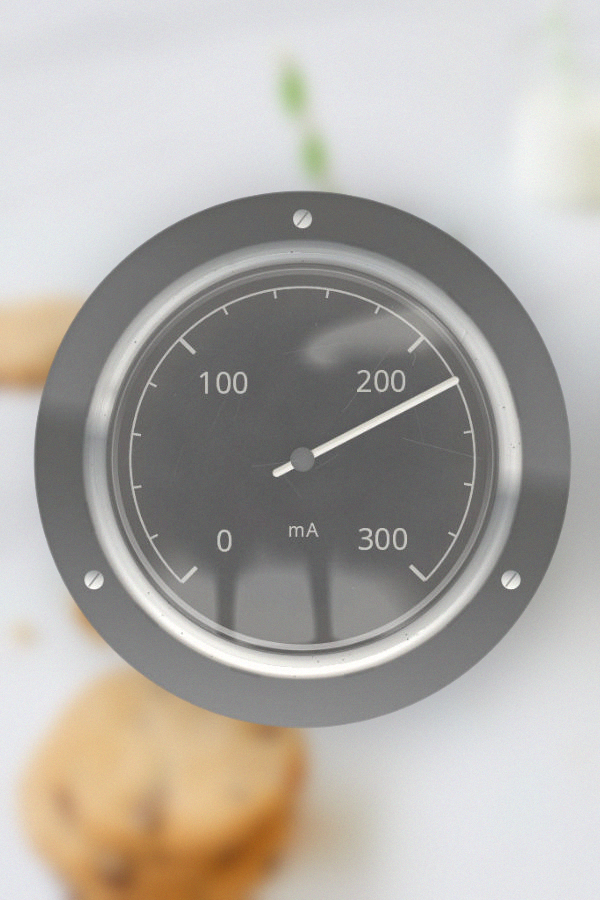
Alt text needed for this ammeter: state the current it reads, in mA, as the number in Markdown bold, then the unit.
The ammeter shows **220** mA
